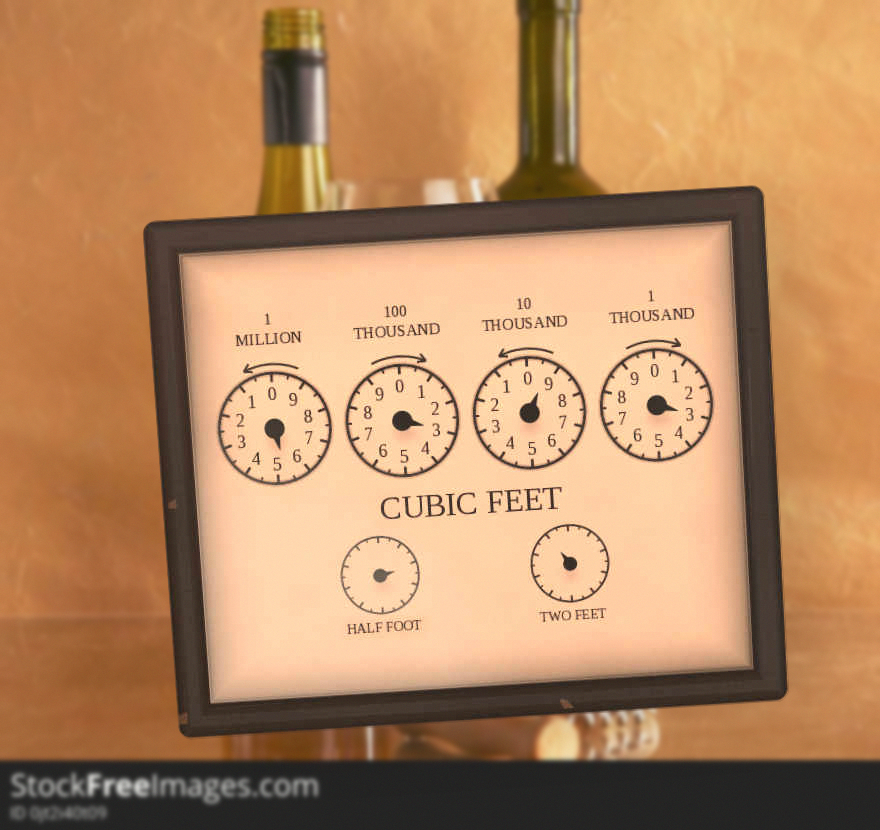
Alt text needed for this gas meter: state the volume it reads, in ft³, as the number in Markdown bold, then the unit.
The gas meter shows **529300** ft³
